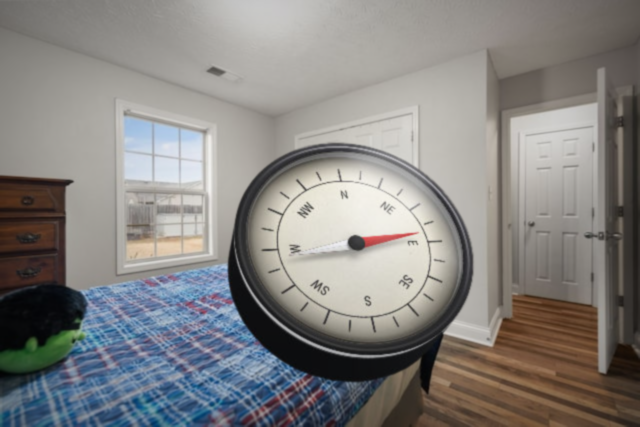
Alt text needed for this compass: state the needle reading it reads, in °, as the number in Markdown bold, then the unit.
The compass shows **82.5** °
